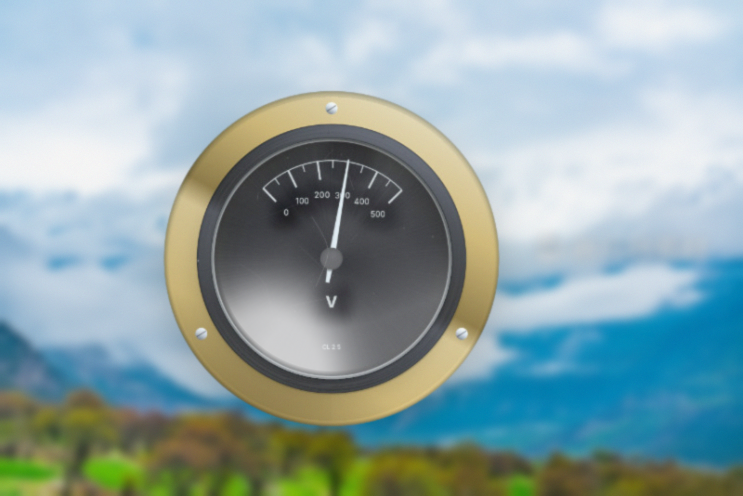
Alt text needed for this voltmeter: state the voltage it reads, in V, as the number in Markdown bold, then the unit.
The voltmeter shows **300** V
